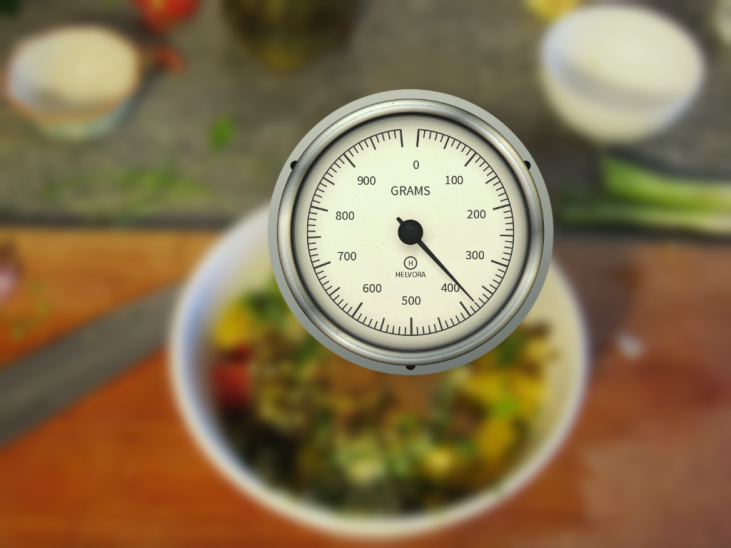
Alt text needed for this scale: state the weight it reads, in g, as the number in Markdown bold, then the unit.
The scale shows **380** g
